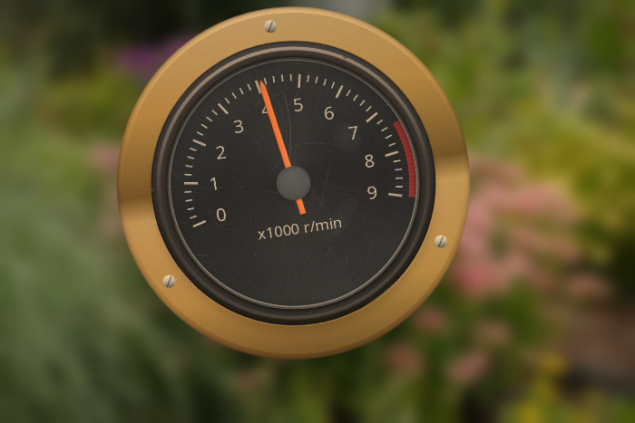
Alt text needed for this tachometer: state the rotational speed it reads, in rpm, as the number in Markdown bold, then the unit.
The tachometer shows **4100** rpm
